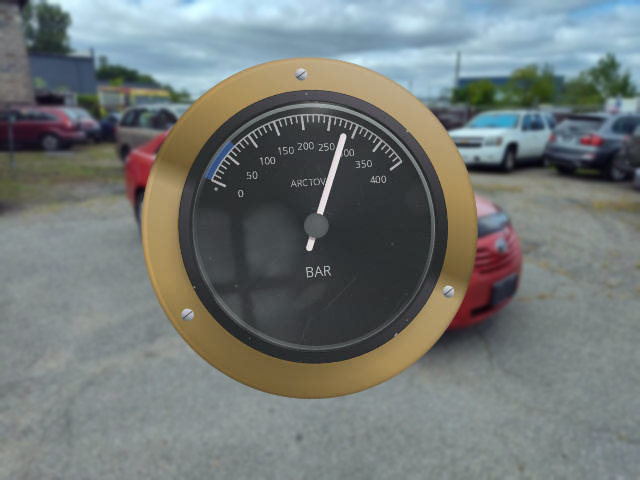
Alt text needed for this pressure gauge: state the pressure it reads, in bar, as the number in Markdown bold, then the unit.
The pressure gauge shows **280** bar
